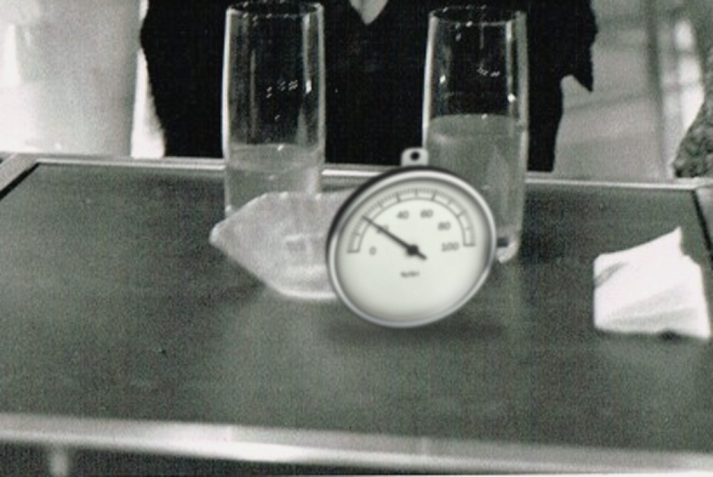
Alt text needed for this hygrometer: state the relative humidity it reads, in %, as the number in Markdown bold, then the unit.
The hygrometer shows **20** %
